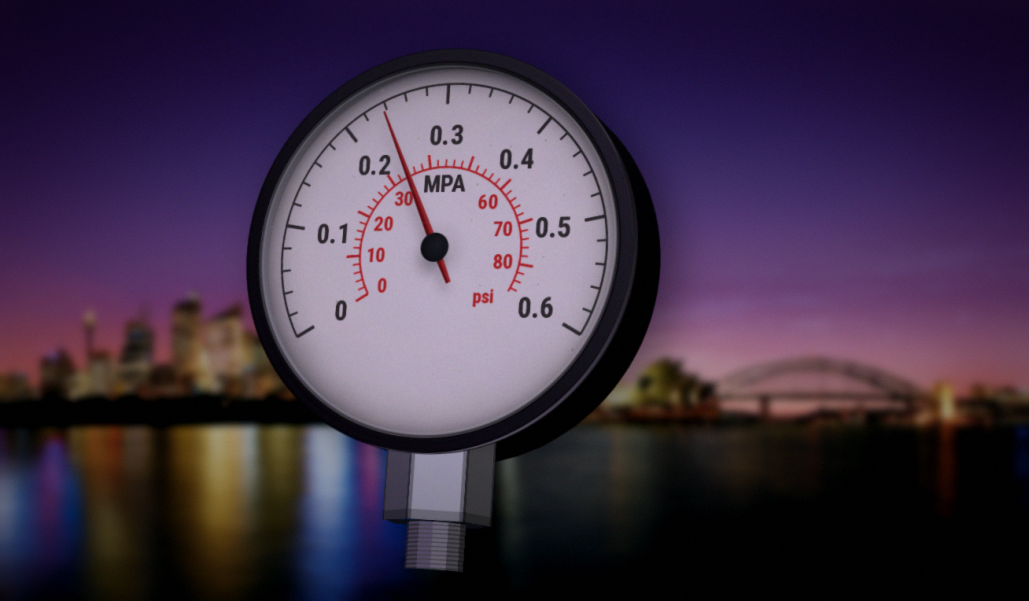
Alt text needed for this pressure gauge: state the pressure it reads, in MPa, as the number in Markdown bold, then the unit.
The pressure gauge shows **0.24** MPa
